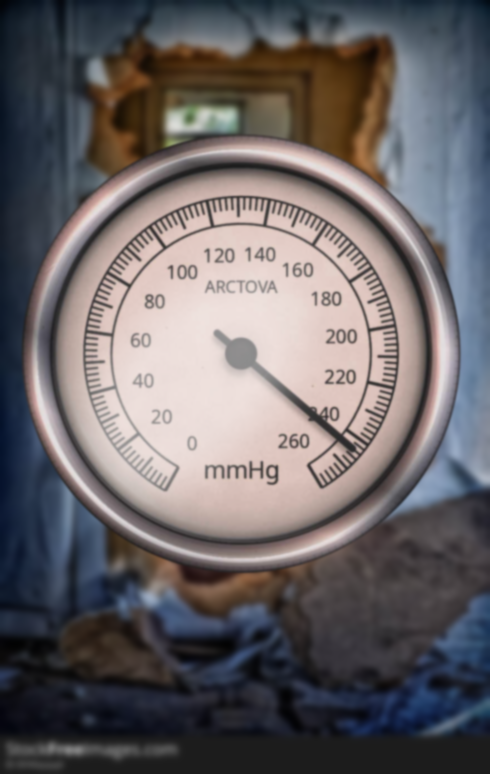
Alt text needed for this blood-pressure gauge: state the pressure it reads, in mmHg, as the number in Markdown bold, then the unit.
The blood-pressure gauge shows **244** mmHg
